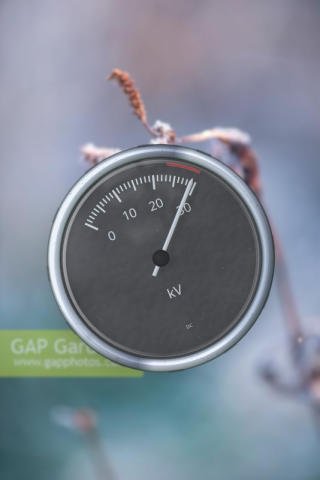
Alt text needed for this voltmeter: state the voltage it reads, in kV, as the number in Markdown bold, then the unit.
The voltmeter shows **29** kV
